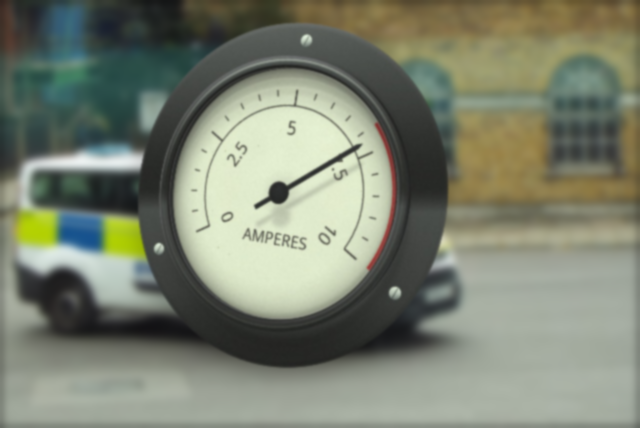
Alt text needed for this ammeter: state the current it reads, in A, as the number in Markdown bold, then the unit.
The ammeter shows **7.25** A
